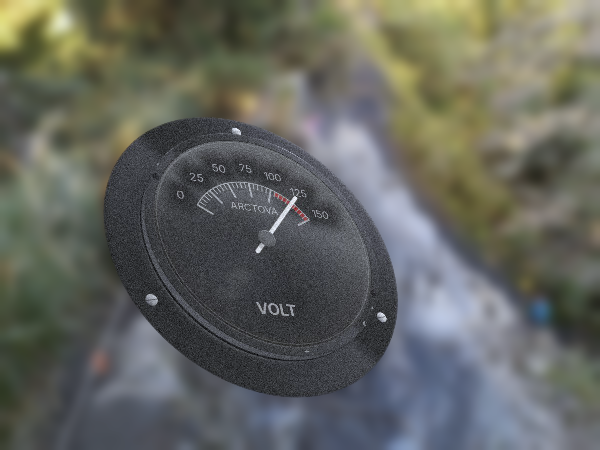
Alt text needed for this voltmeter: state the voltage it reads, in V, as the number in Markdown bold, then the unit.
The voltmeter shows **125** V
